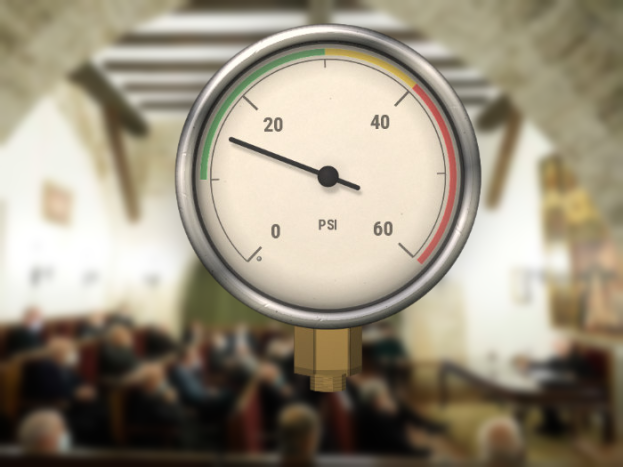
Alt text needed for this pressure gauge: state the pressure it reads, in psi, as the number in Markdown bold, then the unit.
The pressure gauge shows **15** psi
